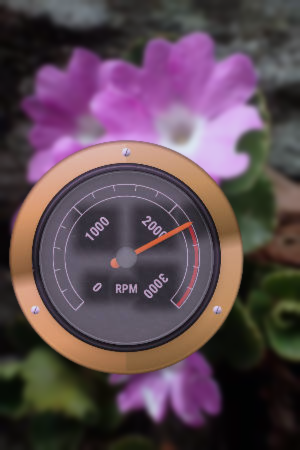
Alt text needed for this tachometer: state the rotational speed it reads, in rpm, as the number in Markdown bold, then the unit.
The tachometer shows **2200** rpm
